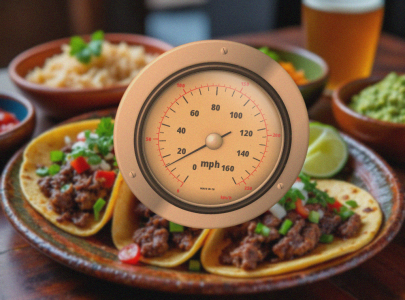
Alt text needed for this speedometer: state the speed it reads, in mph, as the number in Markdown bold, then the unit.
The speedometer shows **15** mph
